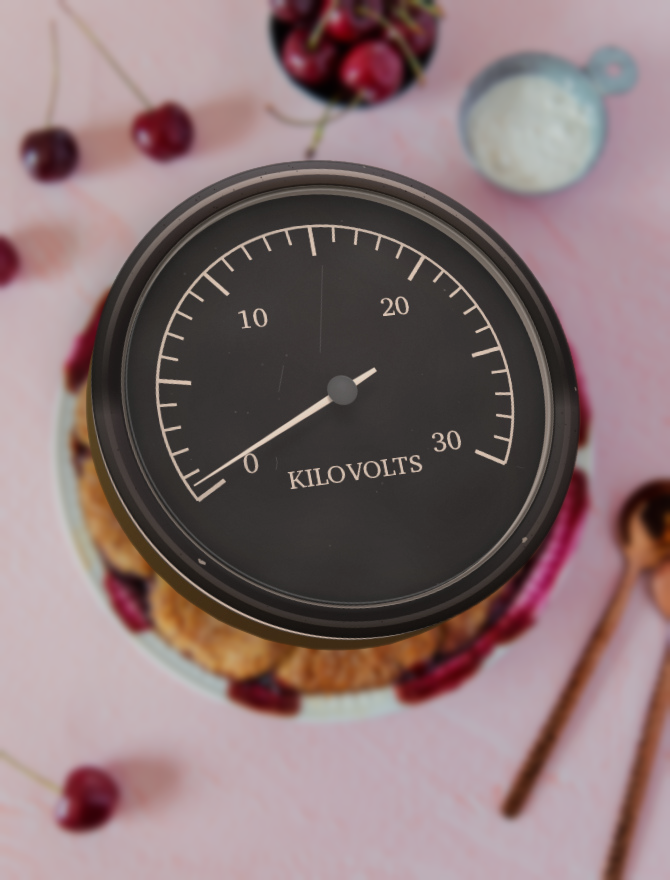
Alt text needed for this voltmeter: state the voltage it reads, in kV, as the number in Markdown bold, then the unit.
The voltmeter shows **0.5** kV
